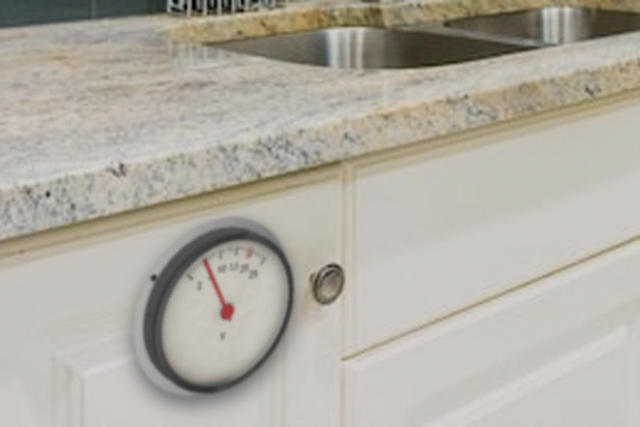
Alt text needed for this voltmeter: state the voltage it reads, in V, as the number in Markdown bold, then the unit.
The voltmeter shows **5** V
